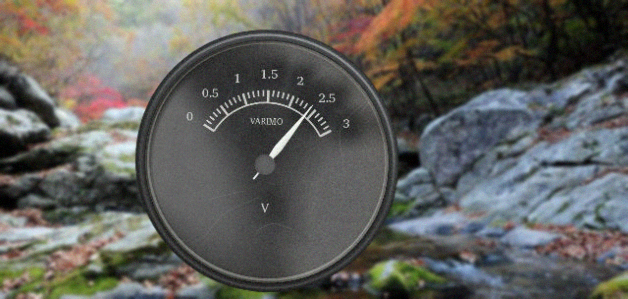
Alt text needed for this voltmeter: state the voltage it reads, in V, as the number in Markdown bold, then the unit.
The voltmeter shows **2.4** V
